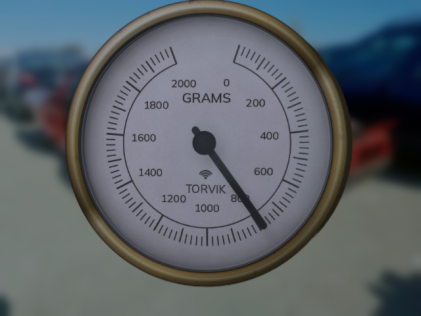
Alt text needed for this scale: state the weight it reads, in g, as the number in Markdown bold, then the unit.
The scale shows **780** g
